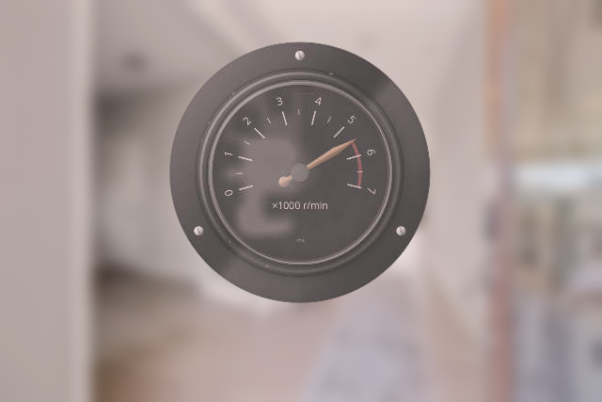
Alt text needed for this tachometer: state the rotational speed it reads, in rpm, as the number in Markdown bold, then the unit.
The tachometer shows **5500** rpm
